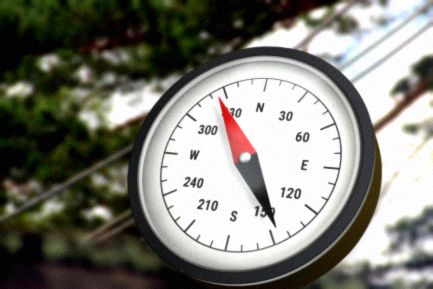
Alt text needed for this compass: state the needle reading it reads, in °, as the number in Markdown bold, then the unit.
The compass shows **325** °
